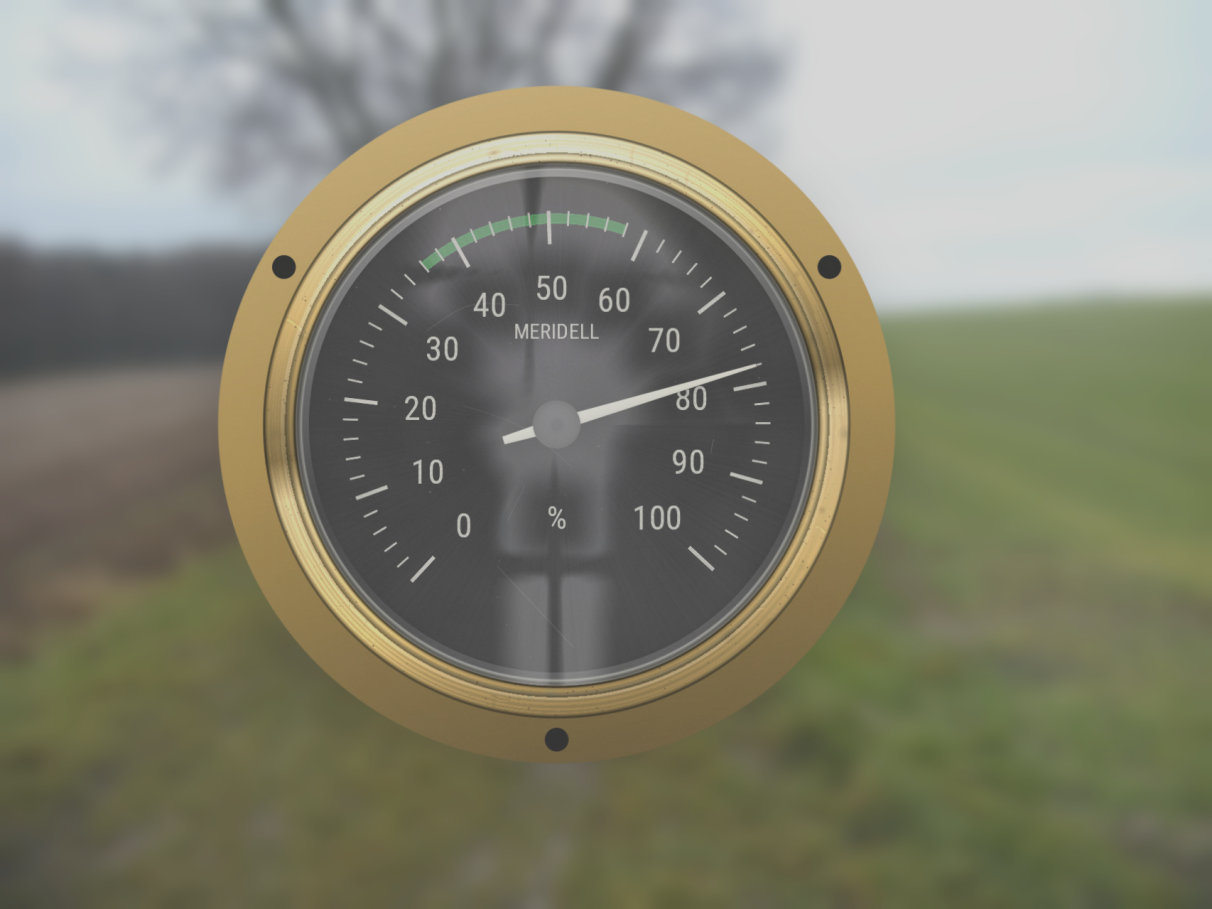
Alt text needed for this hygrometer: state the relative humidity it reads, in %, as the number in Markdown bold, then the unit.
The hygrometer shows **78** %
